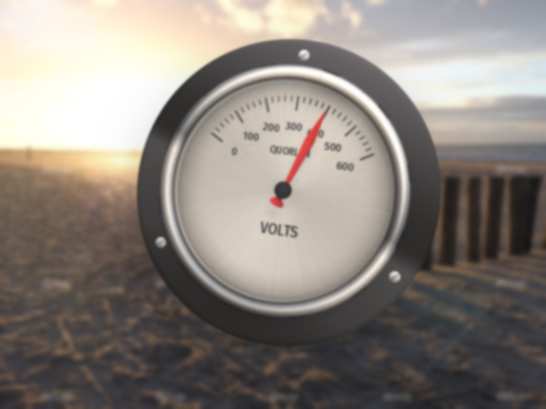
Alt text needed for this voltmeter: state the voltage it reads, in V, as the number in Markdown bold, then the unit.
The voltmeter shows **400** V
